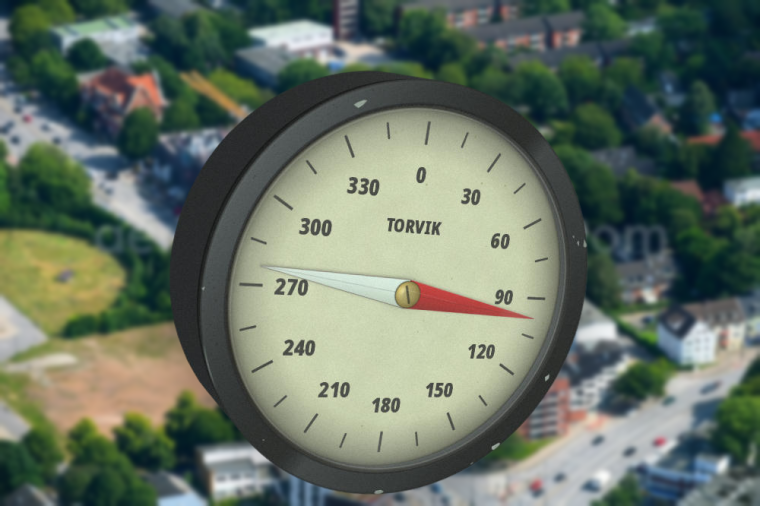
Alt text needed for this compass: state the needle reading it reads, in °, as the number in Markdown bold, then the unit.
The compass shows **97.5** °
